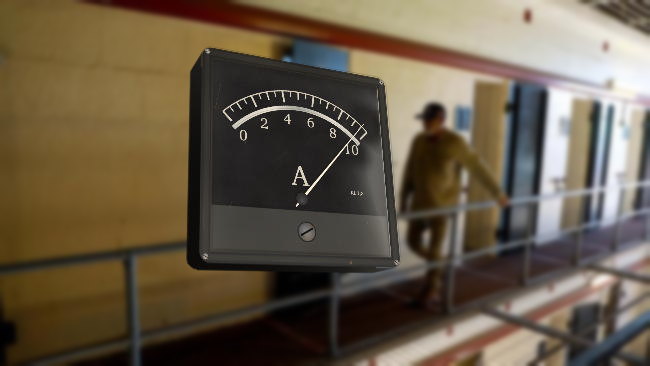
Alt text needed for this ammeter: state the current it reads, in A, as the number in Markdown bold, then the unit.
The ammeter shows **9.5** A
